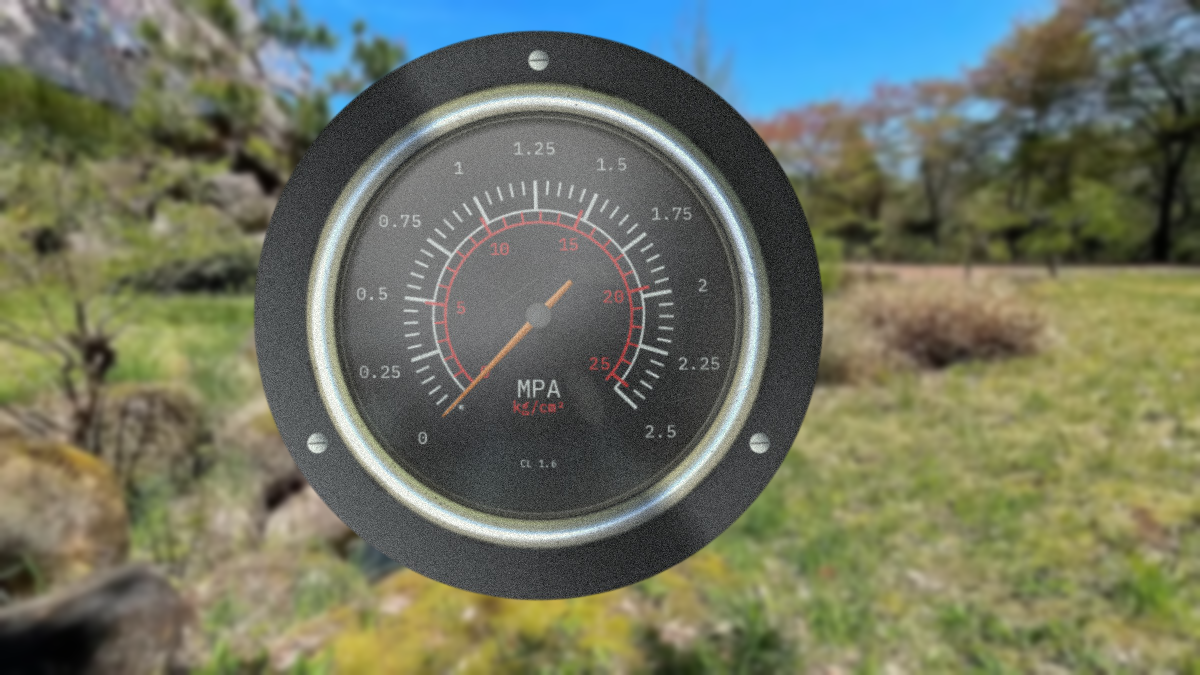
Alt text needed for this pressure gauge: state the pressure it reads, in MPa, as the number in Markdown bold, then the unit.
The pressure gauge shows **0** MPa
